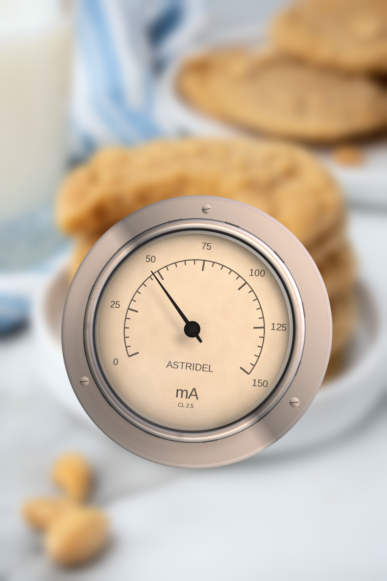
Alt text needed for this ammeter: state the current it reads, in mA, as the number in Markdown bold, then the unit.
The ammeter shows **47.5** mA
